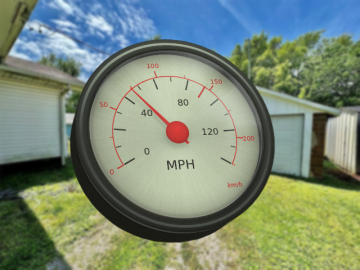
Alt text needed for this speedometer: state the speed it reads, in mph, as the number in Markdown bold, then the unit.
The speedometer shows **45** mph
